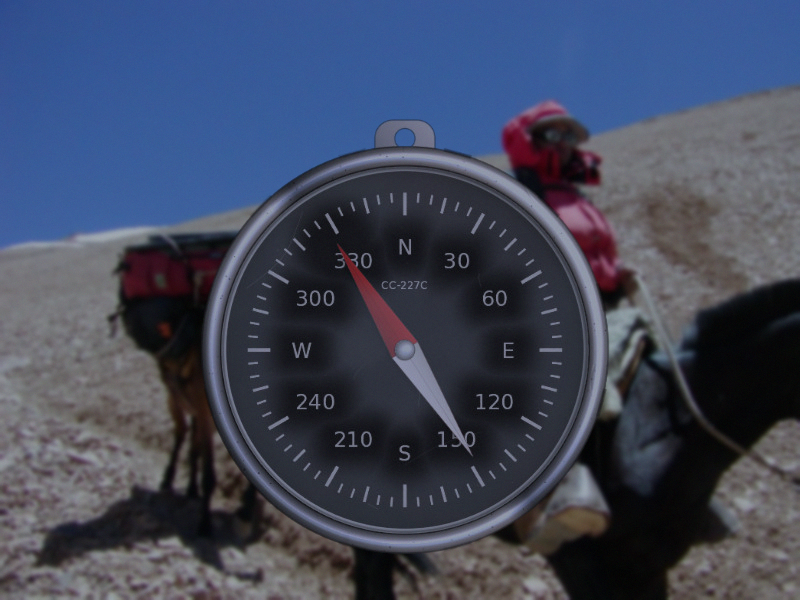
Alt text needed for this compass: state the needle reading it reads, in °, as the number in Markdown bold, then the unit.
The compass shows **327.5** °
